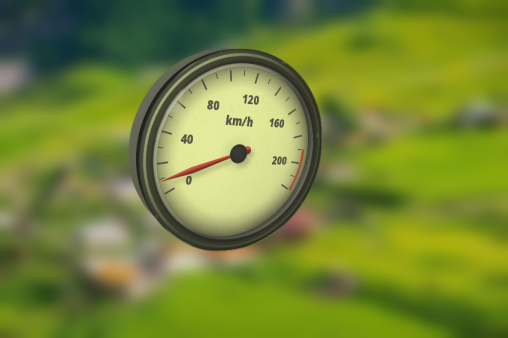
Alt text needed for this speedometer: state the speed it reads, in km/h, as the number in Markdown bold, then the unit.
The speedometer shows **10** km/h
